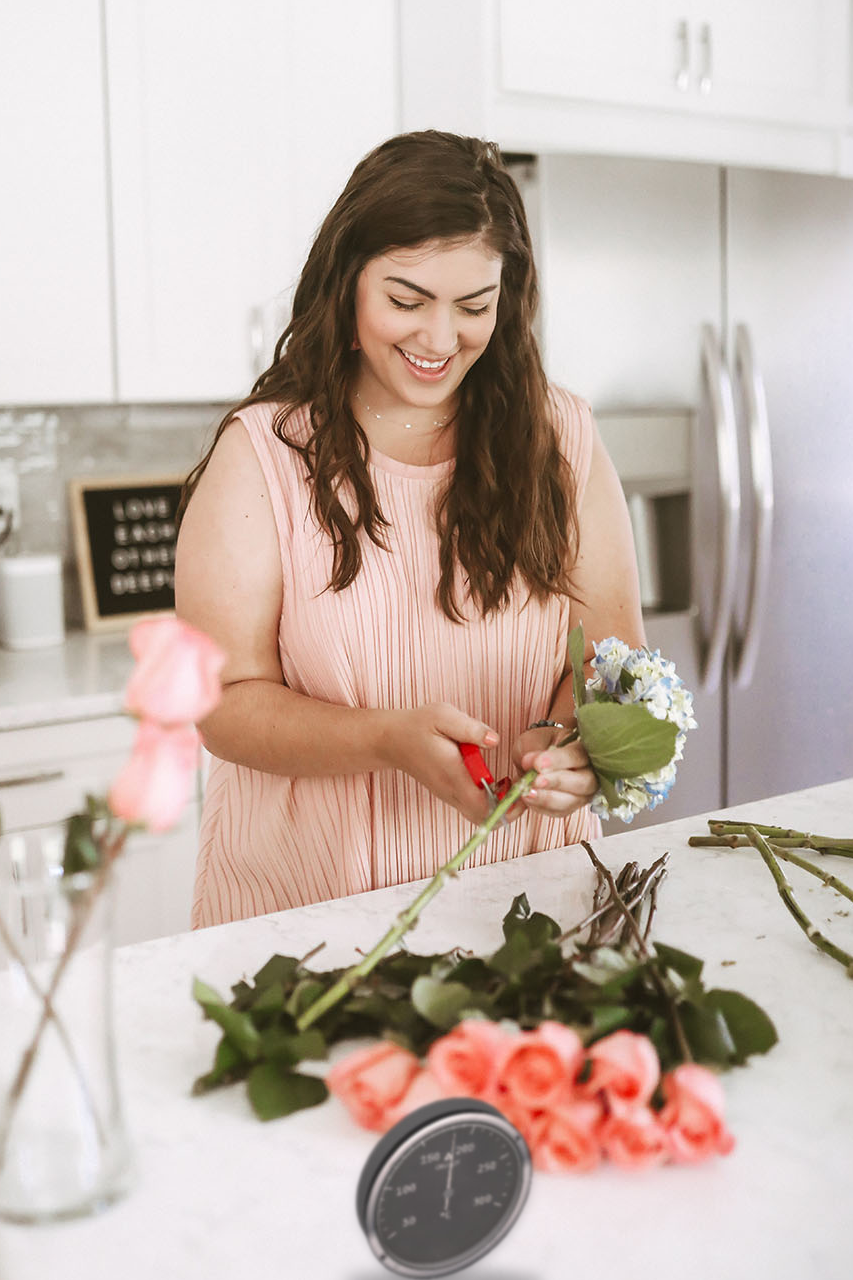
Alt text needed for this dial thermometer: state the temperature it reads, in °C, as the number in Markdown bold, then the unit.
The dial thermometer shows **180** °C
